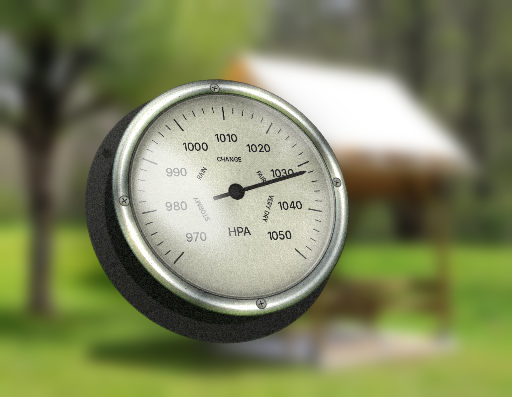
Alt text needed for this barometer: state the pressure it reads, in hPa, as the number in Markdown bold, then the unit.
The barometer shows **1032** hPa
